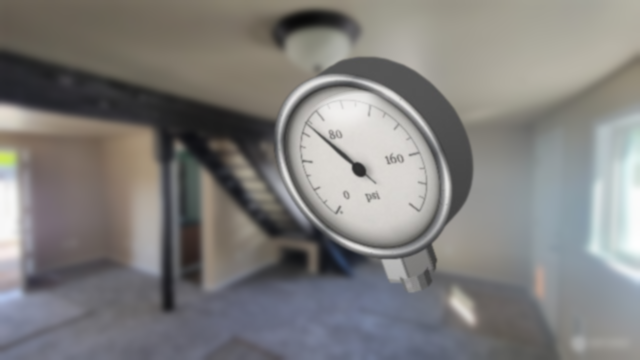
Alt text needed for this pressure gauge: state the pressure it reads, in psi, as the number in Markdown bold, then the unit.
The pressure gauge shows **70** psi
